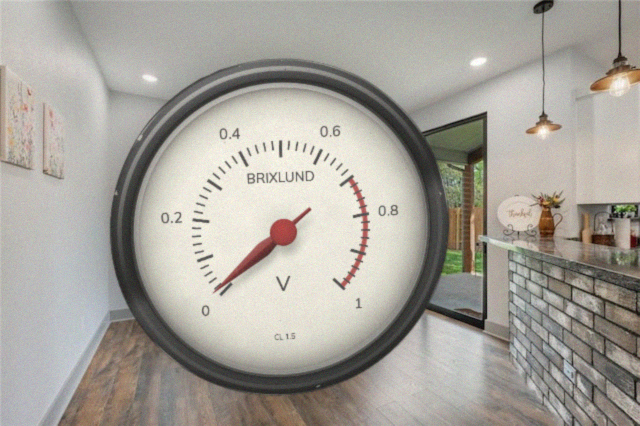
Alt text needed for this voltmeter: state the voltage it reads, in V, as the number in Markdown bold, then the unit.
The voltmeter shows **0.02** V
